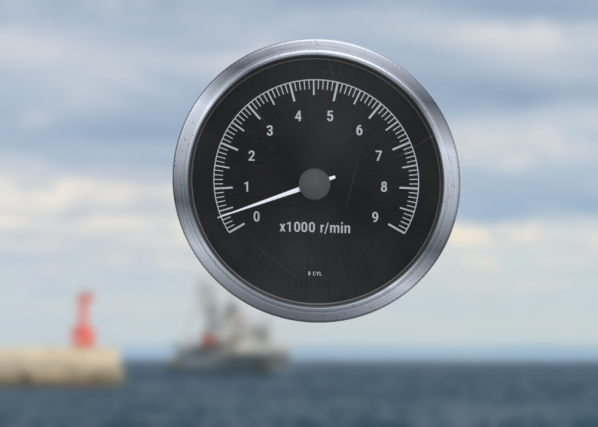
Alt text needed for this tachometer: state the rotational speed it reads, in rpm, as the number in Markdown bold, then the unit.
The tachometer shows **400** rpm
